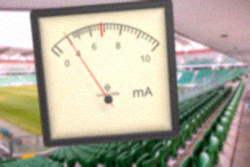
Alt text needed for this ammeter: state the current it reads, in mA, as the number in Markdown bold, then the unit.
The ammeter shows **4** mA
